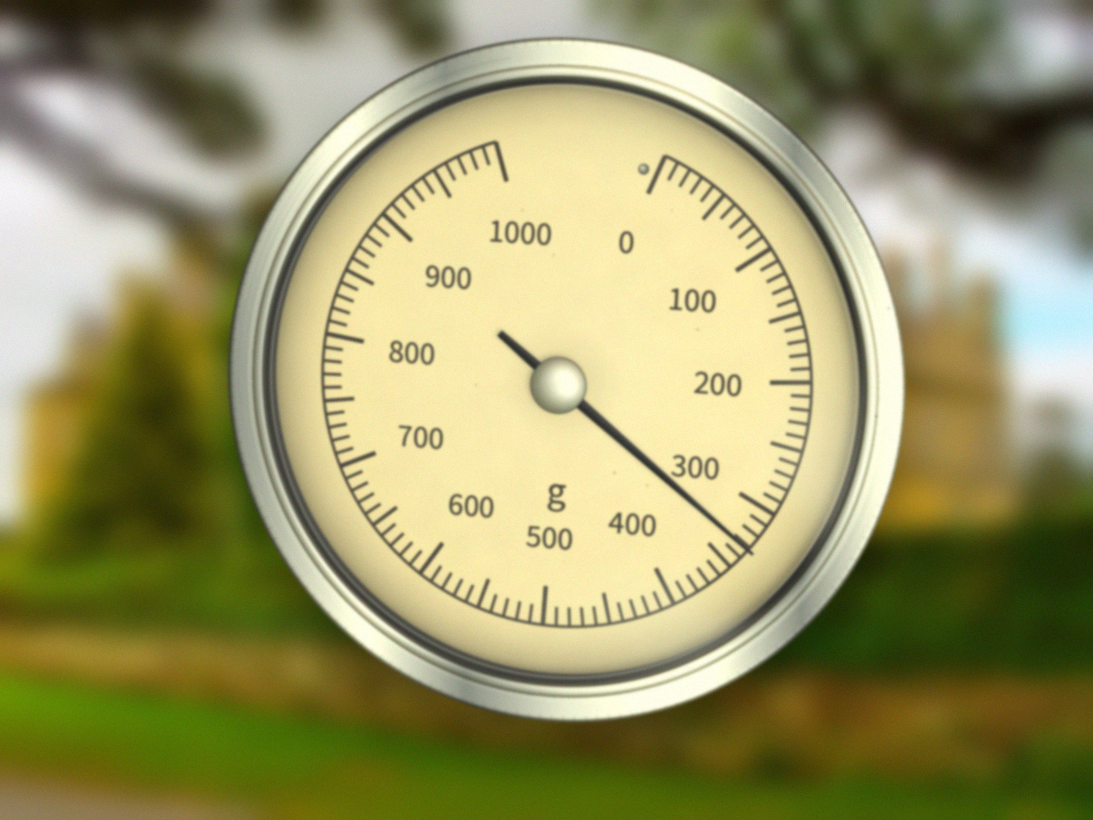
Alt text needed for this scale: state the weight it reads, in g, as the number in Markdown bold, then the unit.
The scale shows **330** g
